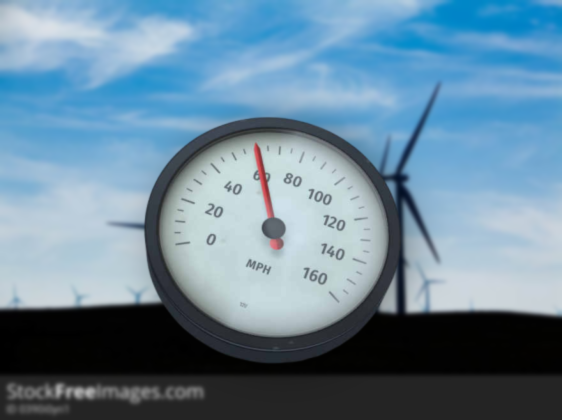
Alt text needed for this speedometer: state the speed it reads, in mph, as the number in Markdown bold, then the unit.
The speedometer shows **60** mph
